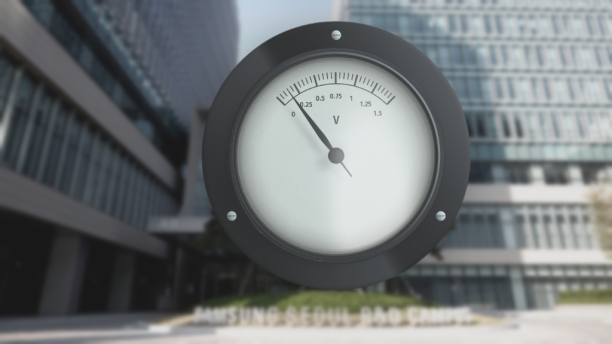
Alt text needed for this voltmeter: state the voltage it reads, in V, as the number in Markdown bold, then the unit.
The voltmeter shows **0.15** V
